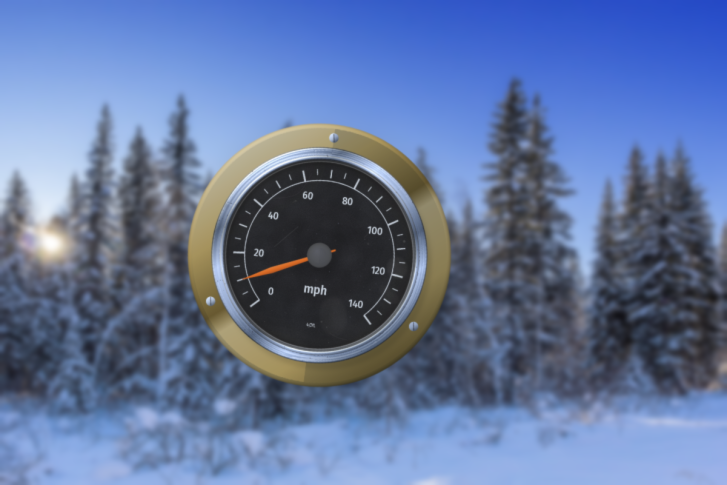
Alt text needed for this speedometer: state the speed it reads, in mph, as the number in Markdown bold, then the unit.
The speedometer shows **10** mph
